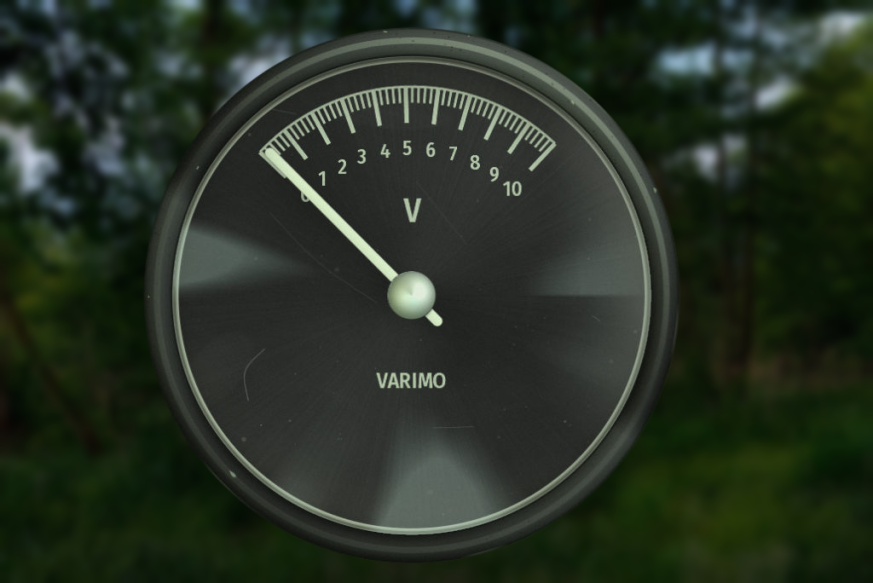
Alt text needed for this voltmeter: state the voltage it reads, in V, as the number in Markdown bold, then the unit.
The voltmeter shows **0.2** V
